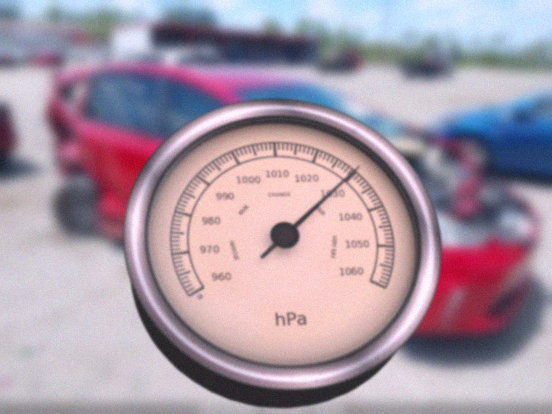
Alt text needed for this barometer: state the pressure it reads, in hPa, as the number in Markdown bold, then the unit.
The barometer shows **1030** hPa
